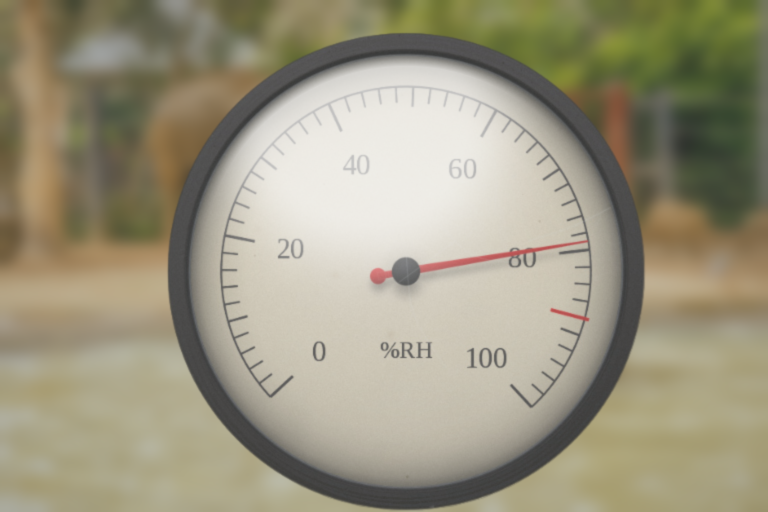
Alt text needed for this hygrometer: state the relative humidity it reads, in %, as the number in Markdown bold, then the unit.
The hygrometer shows **79** %
